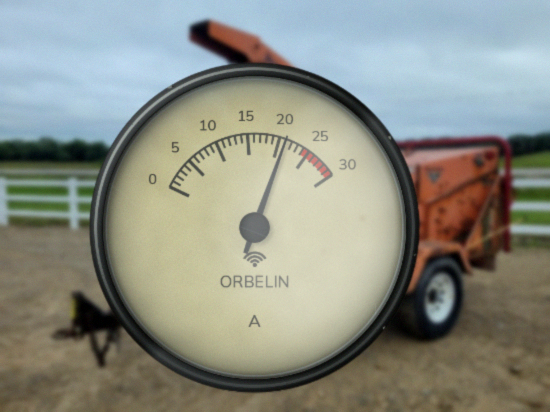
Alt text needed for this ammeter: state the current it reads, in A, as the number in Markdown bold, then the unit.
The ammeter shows **21** A
